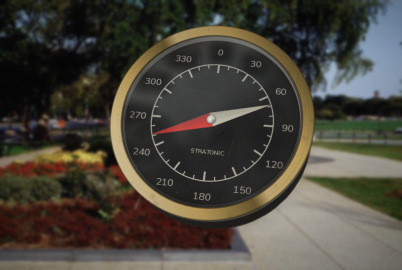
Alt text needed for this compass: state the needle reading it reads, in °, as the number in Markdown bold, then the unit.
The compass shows **250** °
